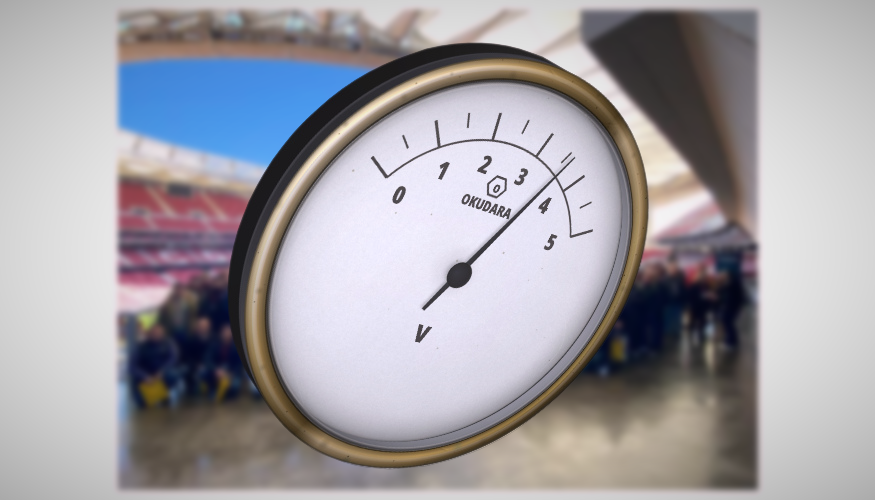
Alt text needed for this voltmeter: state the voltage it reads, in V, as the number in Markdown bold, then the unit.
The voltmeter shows **3.5** V
